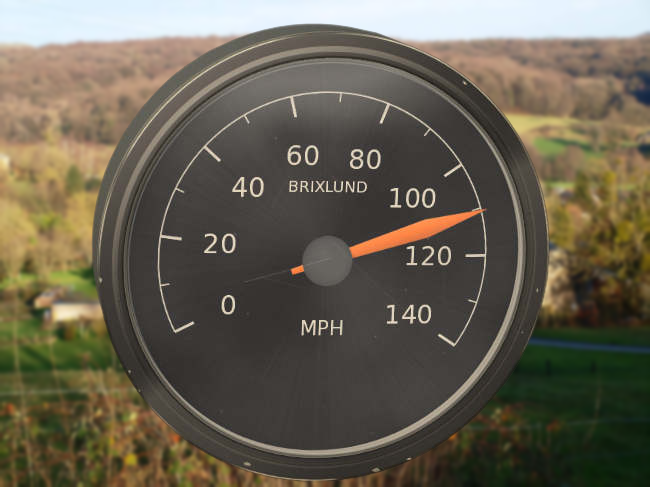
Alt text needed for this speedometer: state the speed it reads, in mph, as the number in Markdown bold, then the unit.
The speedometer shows **110** mph
